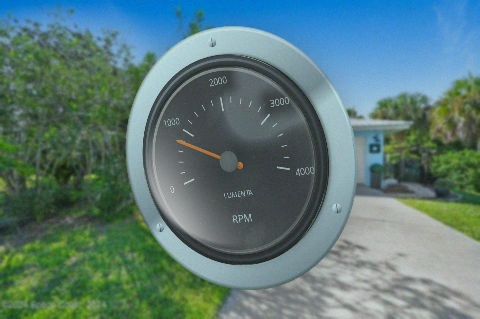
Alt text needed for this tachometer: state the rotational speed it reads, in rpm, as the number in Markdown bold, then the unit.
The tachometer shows **800** rpm
